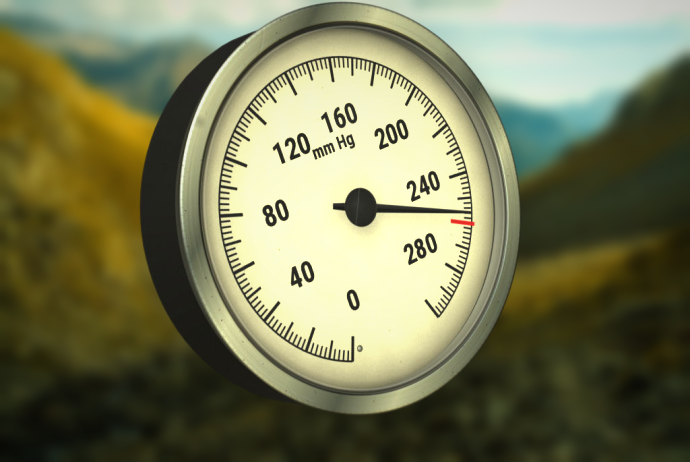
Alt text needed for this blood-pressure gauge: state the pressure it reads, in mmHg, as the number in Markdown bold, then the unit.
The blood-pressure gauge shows **256** mmHg
